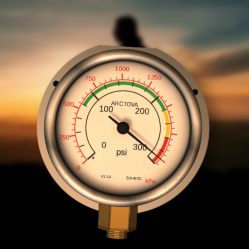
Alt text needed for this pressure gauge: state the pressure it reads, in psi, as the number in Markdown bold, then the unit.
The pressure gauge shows **290** psi
